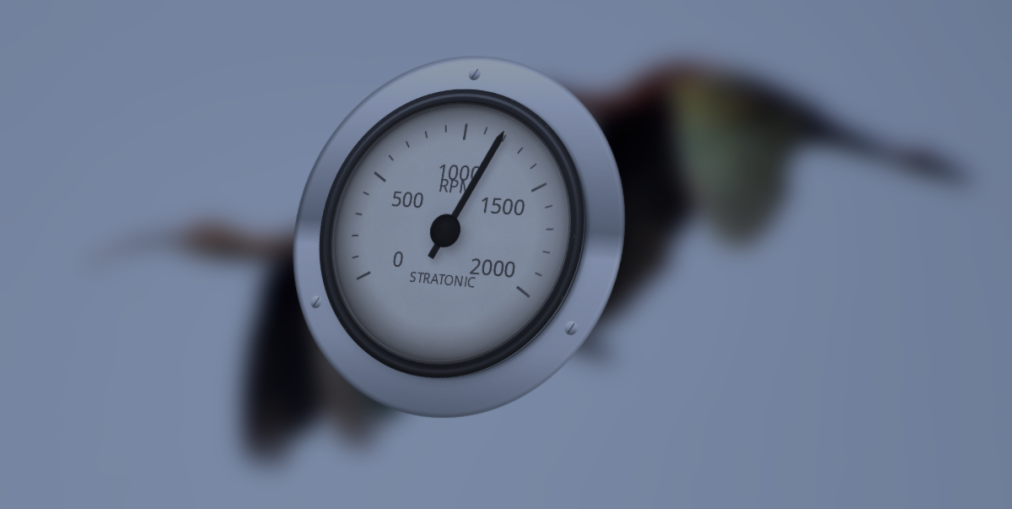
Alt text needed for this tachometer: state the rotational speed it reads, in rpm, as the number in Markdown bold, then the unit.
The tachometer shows **1200** rpm
